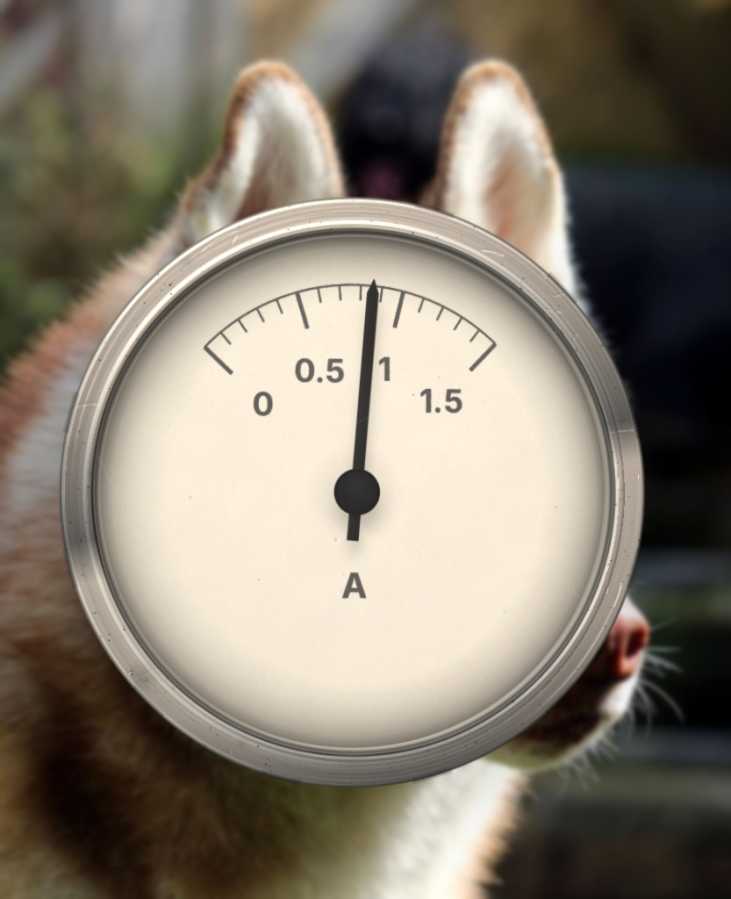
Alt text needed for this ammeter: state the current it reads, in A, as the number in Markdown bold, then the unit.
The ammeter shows **0.85** A
